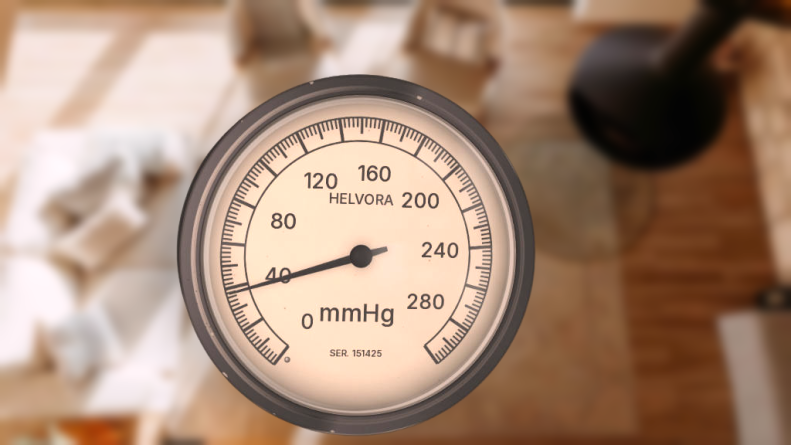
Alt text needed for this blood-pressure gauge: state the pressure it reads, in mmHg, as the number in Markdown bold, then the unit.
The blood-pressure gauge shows **38** mmHg
